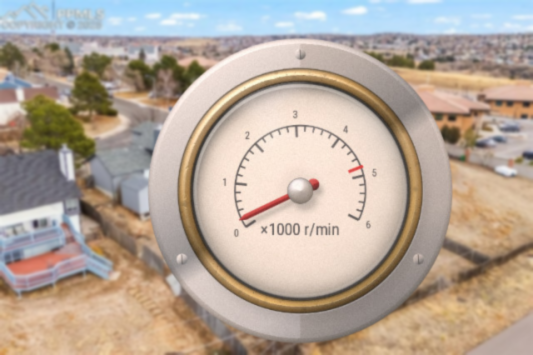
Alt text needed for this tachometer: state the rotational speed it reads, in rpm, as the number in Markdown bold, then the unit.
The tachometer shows **200** rpm
